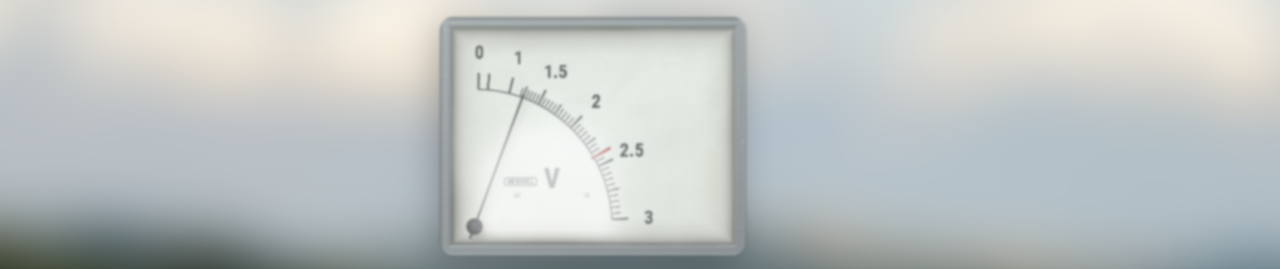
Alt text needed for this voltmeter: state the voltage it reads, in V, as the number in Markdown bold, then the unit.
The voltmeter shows **1.25** V
